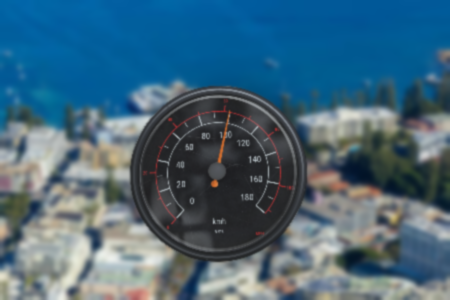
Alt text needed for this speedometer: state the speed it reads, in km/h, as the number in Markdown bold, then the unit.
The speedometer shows **100** km/h
